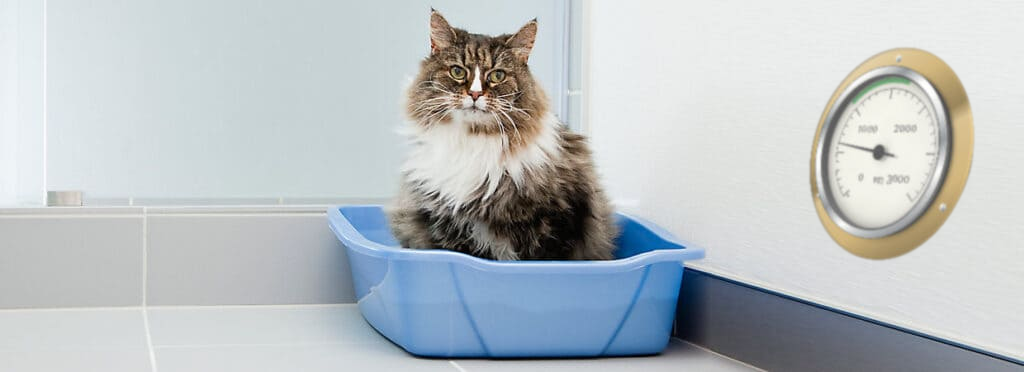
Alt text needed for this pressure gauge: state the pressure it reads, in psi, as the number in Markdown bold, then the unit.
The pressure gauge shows **600** psi
